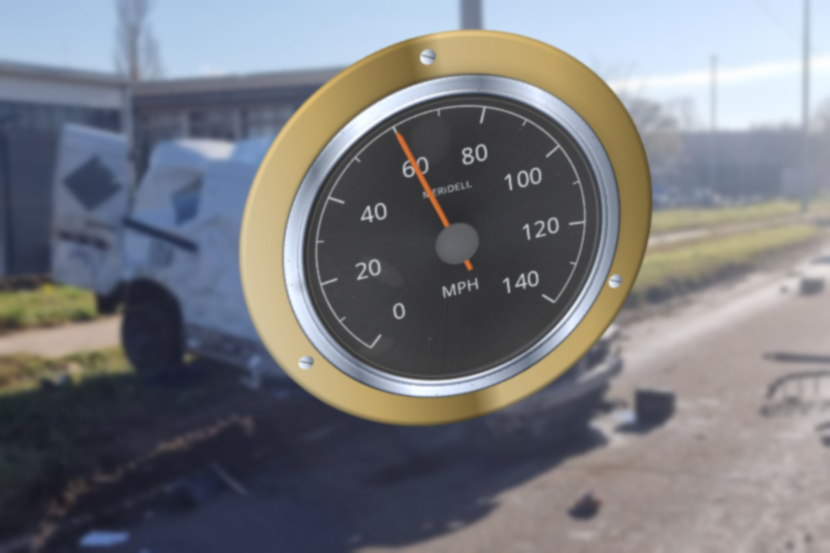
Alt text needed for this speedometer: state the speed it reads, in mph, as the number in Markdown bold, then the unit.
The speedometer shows **60** mph
